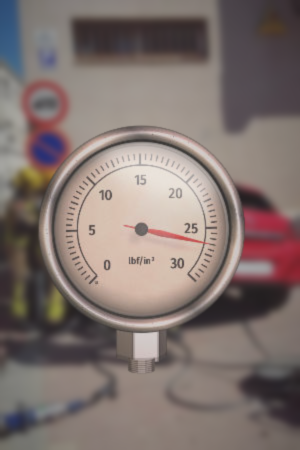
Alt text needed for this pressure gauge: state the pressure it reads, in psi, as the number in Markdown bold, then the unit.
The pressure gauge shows **26.5** psi
